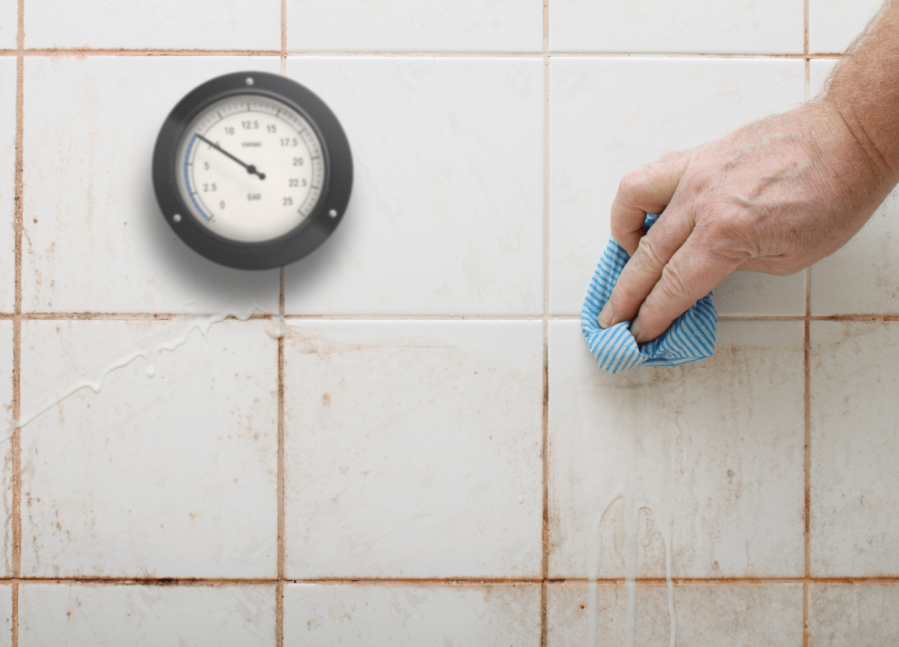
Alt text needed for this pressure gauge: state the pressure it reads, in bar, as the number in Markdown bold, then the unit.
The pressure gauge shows **7.5** bar
